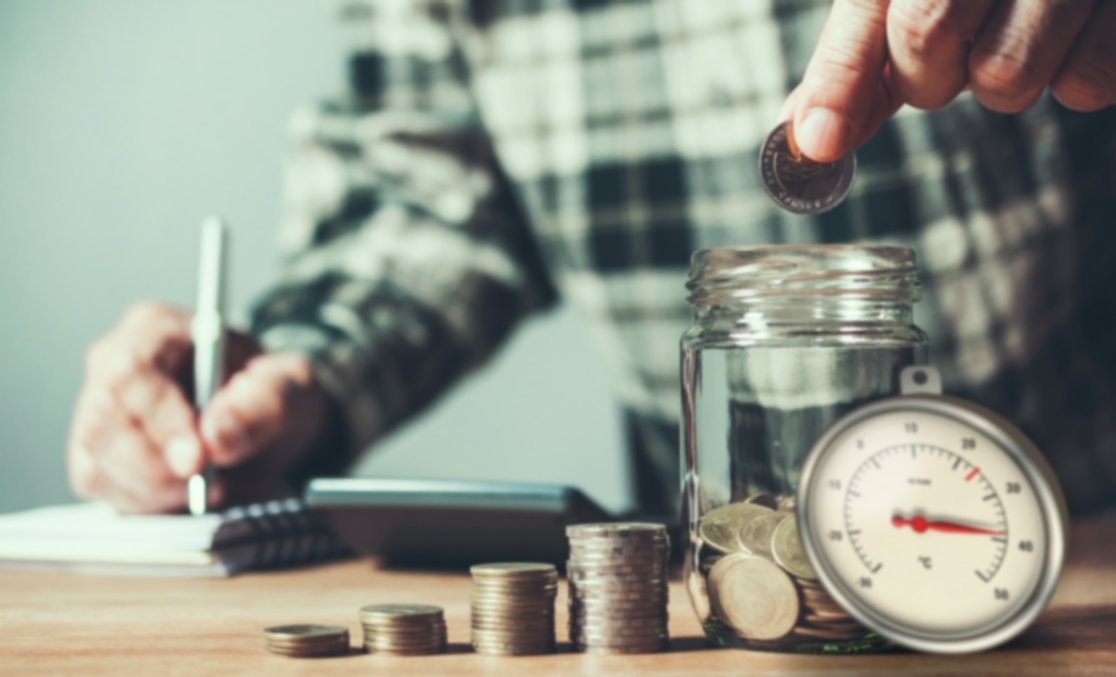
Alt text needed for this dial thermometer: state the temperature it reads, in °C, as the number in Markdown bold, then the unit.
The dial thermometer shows **38** °C
